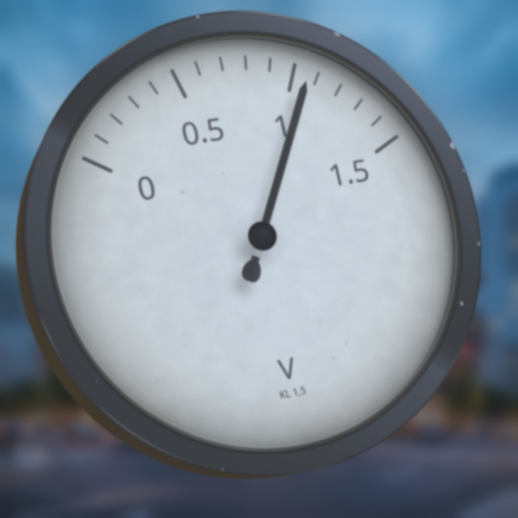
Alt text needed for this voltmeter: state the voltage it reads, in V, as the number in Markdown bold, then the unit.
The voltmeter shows **1.05** V
